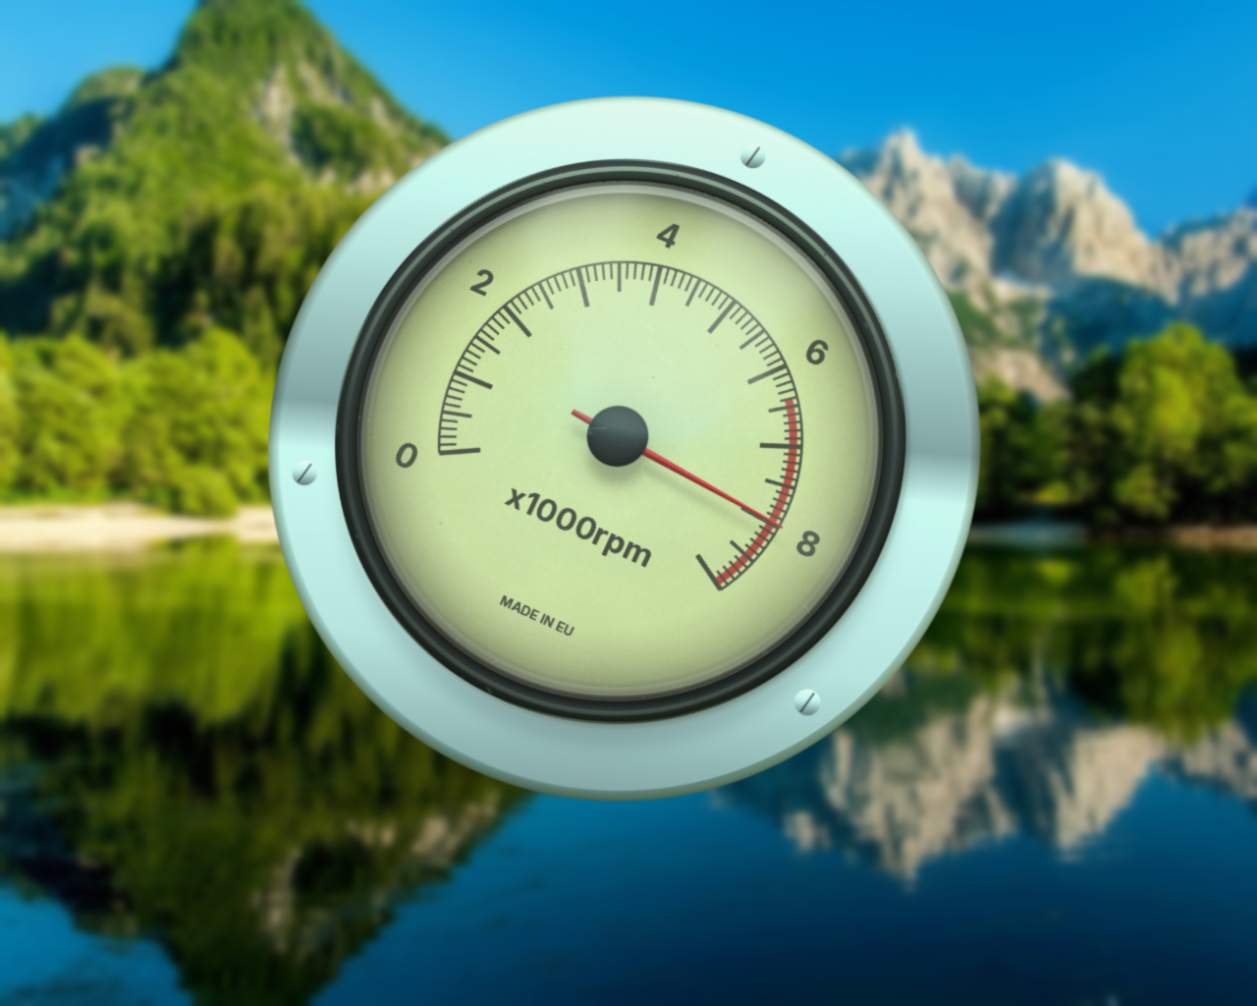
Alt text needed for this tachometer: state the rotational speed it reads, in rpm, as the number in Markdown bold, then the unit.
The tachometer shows **8000** rpm
